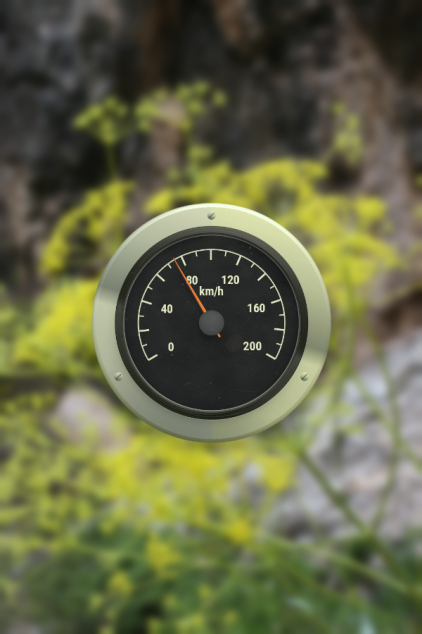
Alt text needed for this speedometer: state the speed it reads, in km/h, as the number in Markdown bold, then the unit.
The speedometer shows **75** km/h
